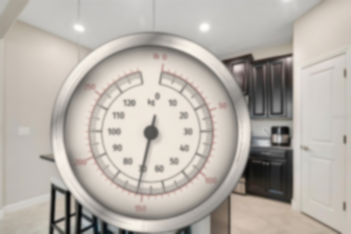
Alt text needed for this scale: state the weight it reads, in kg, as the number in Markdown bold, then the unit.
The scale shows **70** kg
